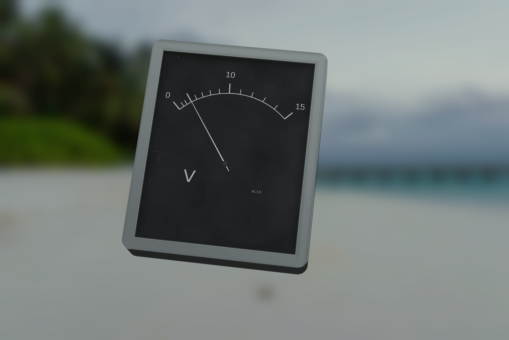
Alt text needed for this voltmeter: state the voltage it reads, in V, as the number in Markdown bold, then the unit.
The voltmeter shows **5** V
